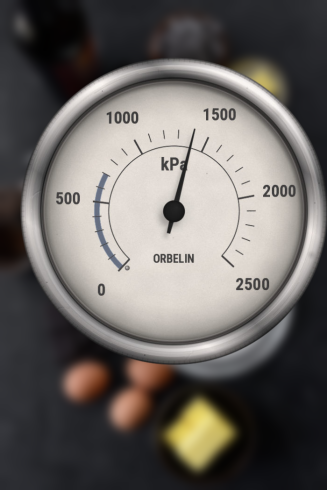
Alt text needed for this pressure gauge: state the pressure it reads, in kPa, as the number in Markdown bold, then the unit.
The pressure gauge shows **1400** kPa
